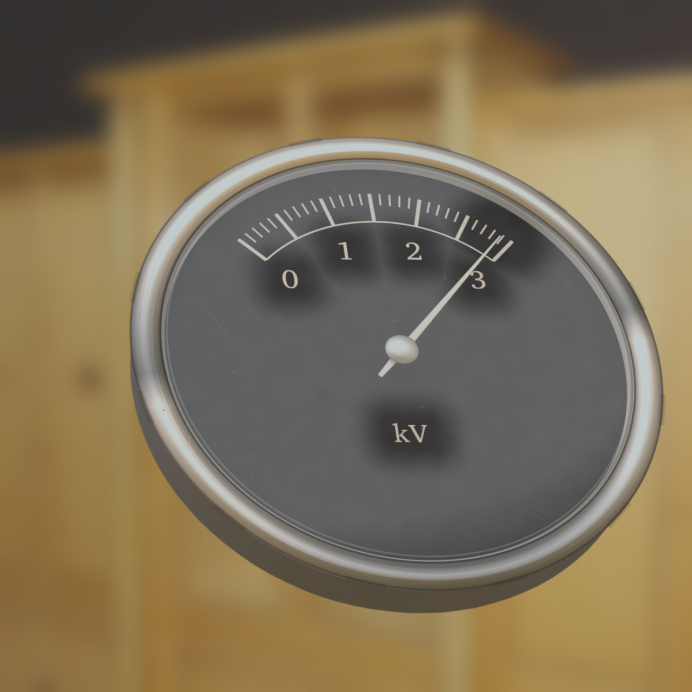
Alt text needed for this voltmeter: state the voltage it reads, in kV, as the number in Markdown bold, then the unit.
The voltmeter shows **2.9** kV
